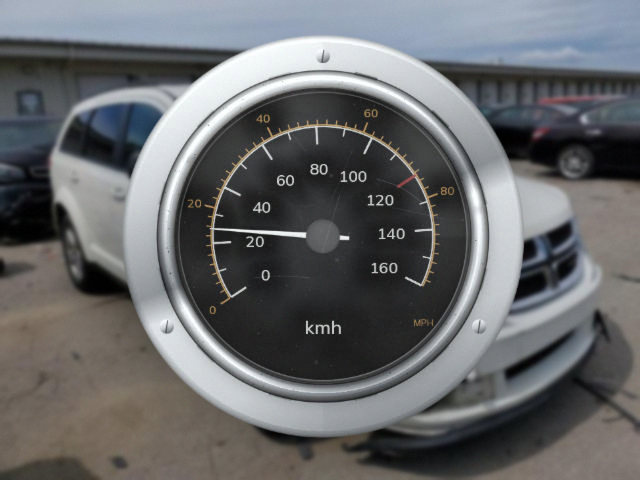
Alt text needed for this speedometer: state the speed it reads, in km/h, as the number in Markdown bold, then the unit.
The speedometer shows **25** km/h
